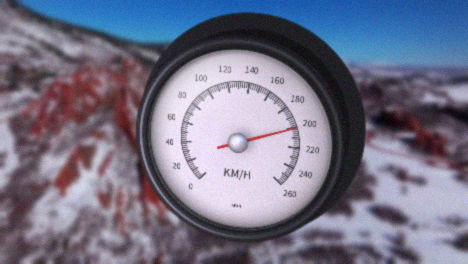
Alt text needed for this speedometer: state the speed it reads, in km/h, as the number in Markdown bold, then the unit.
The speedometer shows **200** km/h
